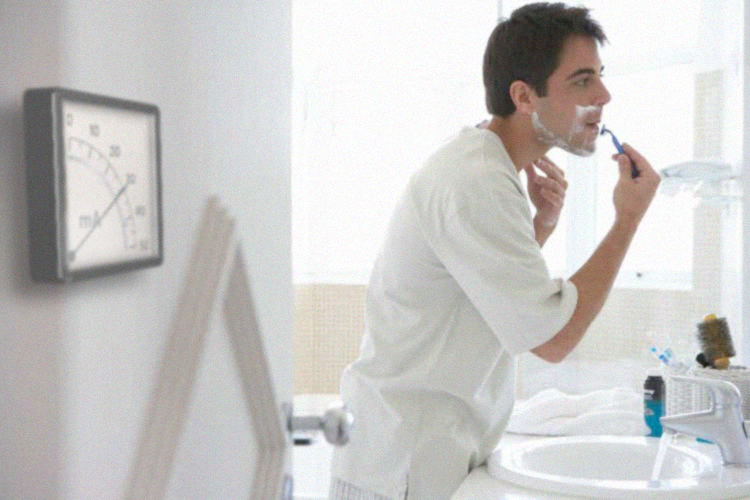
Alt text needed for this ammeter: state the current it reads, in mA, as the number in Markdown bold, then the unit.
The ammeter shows **30** mA
